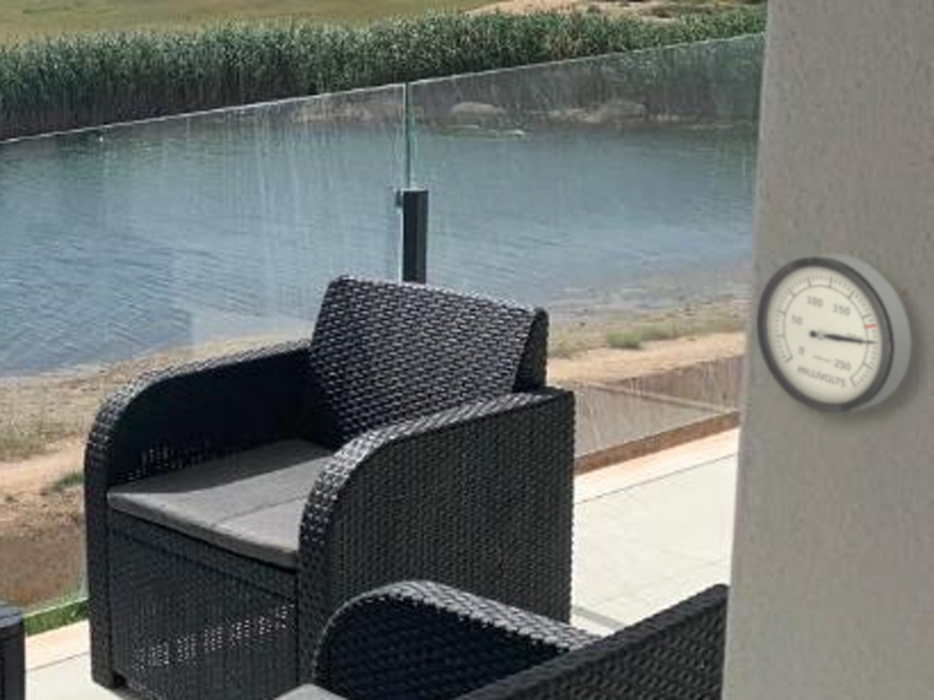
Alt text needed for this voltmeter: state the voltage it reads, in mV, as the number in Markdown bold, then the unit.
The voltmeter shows **200** mV
